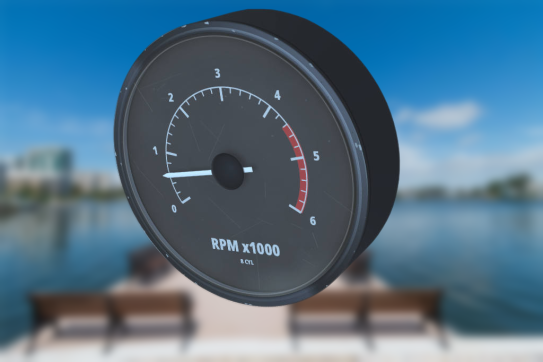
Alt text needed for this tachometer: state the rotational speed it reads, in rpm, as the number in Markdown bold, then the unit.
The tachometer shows **600** rpm
